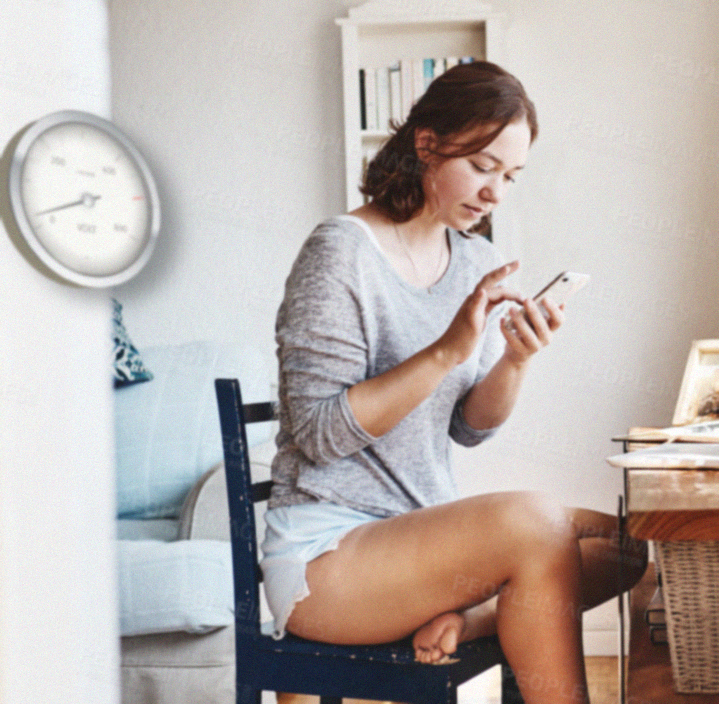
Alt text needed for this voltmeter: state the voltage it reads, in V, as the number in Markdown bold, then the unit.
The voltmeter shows **25** V
